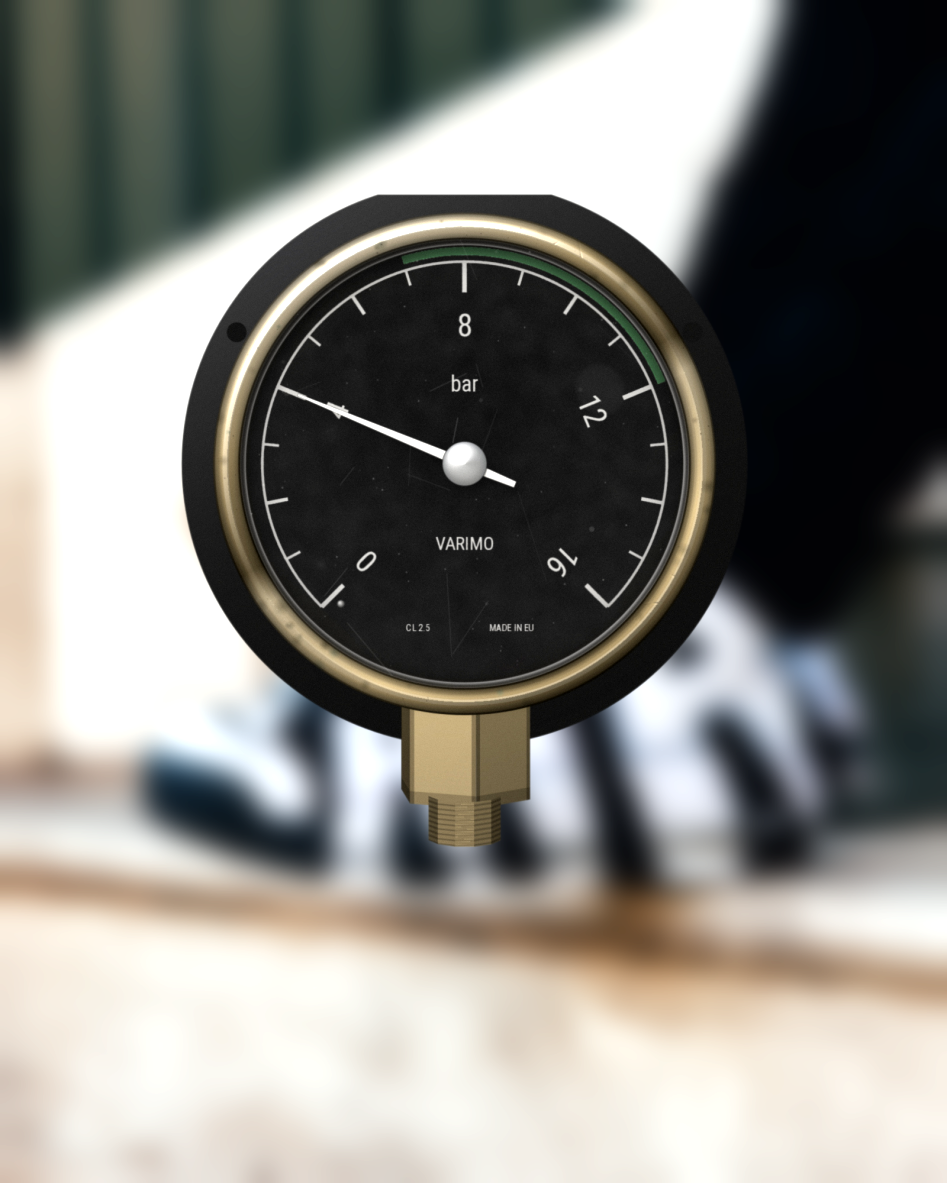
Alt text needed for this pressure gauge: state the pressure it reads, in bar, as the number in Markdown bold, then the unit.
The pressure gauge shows **4** bar
